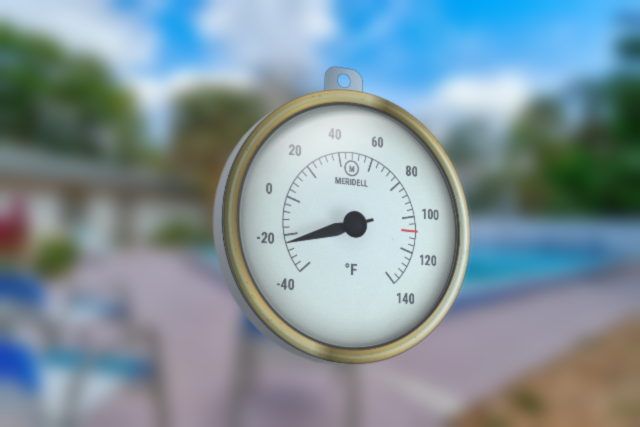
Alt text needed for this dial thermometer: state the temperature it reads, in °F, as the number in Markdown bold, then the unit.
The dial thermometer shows **-24** °F
